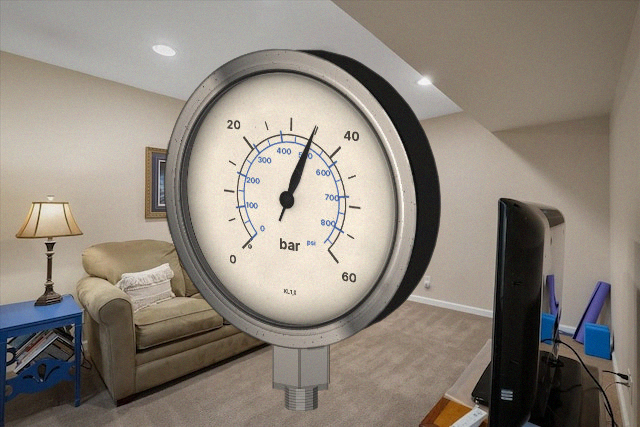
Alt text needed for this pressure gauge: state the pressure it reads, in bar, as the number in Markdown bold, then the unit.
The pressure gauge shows **35** bar
